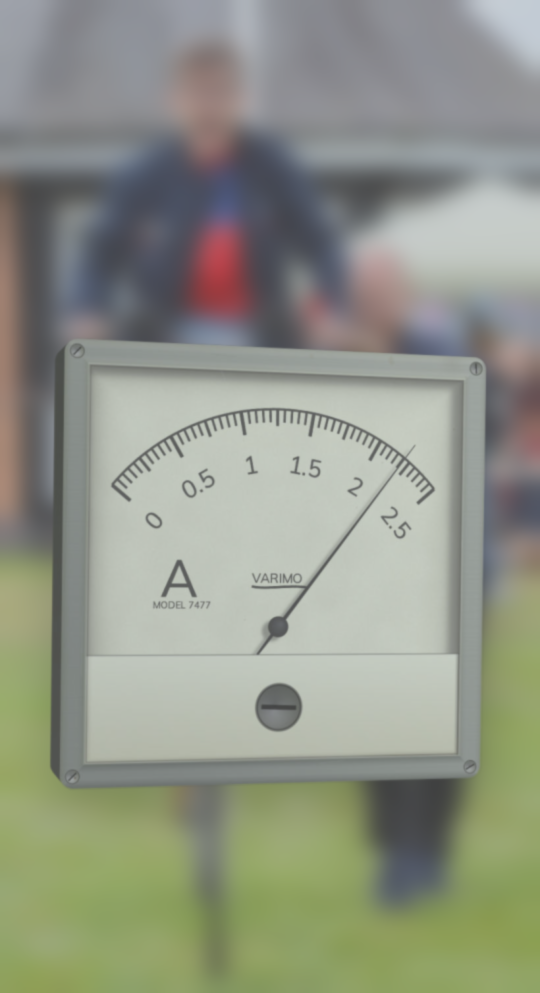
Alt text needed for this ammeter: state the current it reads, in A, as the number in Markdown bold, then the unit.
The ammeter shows **2.2** A
